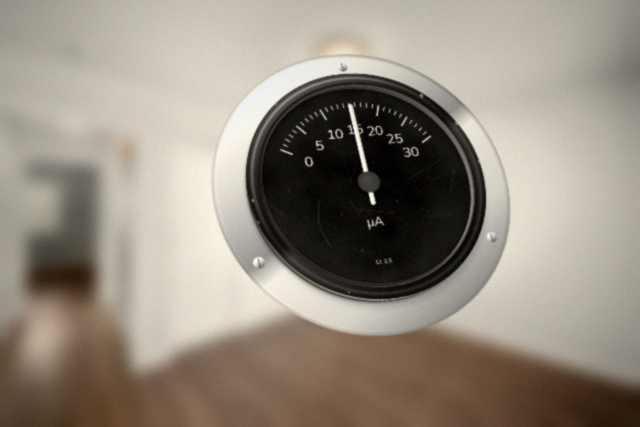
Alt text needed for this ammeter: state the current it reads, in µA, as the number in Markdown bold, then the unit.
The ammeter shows **15** µA
